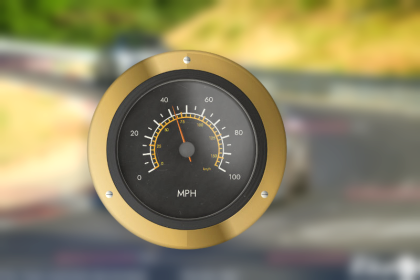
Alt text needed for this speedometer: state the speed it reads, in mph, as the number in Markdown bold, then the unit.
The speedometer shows **42.5** mph
